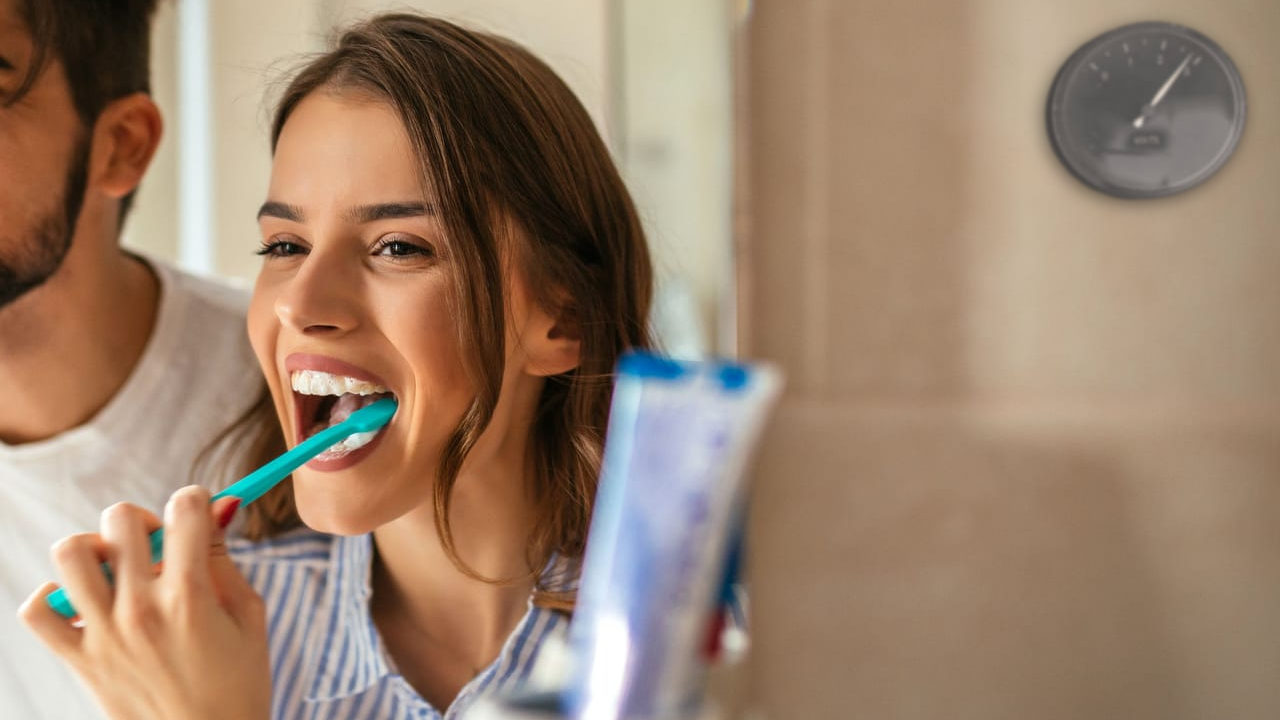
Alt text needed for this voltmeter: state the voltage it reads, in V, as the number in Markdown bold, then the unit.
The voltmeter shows **2.75** V
